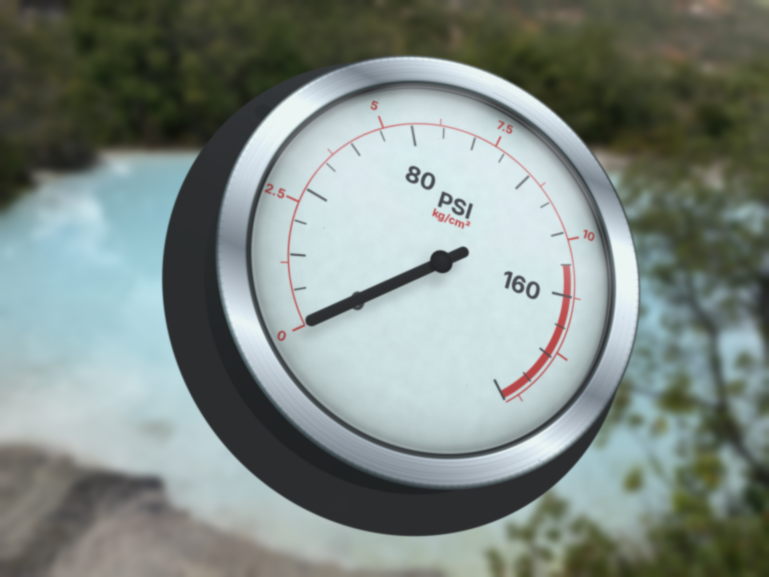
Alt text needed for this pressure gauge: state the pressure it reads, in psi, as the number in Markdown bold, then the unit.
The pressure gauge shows **0** psi
